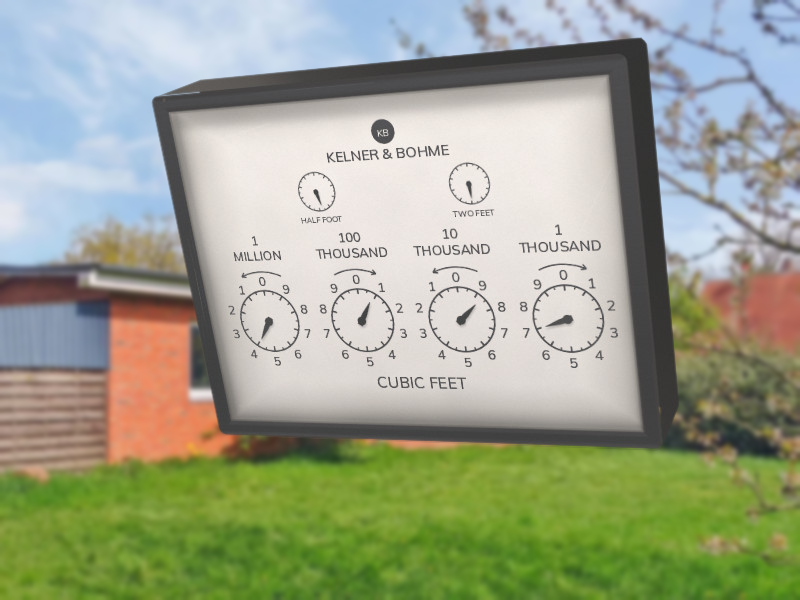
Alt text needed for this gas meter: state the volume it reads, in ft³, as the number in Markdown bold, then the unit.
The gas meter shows **408700** ft³
